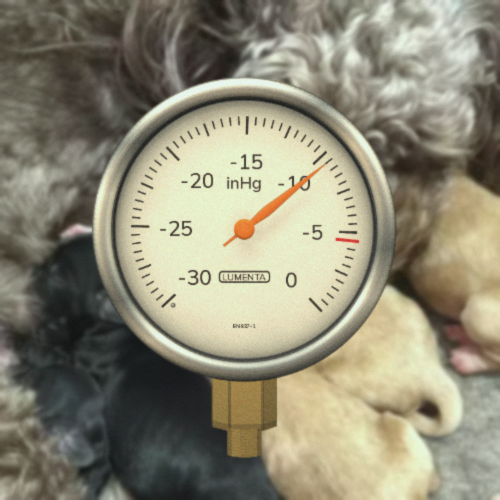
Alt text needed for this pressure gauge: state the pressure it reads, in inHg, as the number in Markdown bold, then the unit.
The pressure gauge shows **-9.5** inHg
